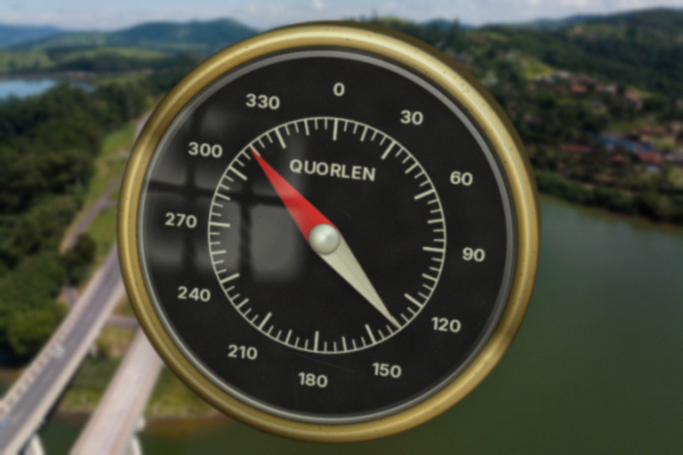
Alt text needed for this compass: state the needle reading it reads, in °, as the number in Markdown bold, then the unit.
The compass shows **315** °
